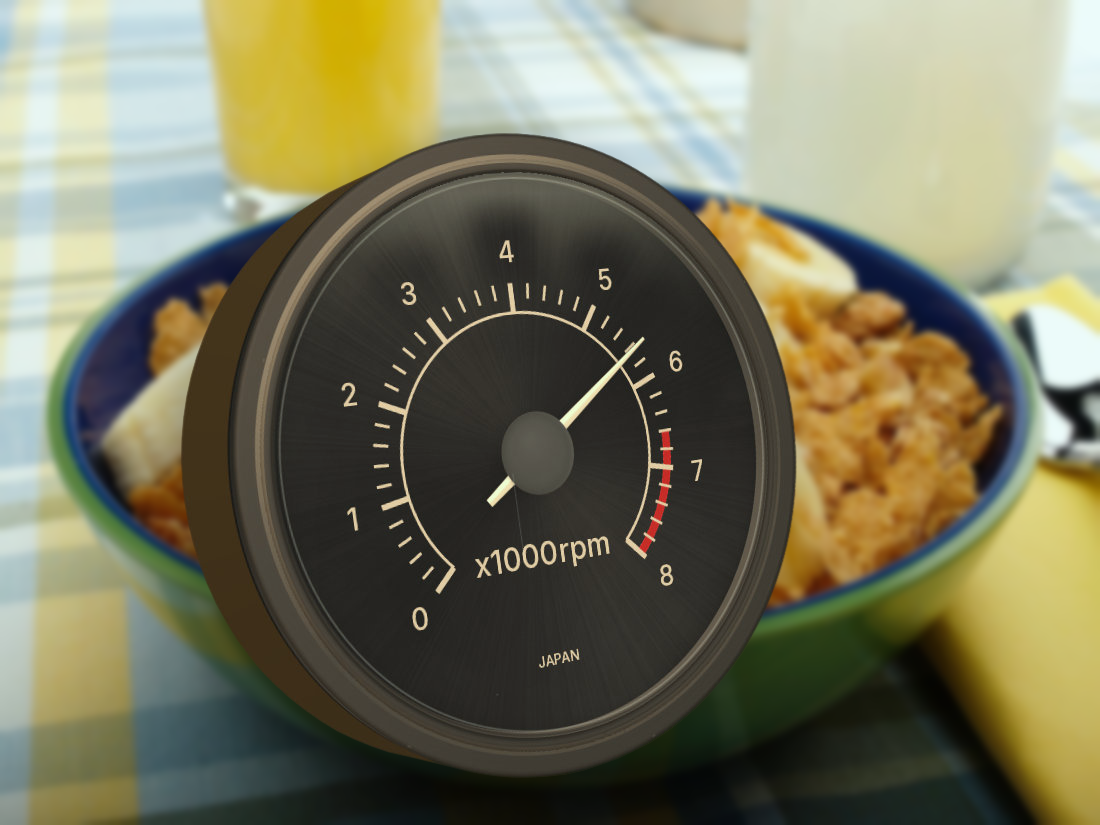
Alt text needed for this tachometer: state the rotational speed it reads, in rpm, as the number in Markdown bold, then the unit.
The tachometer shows **5600** rpm
